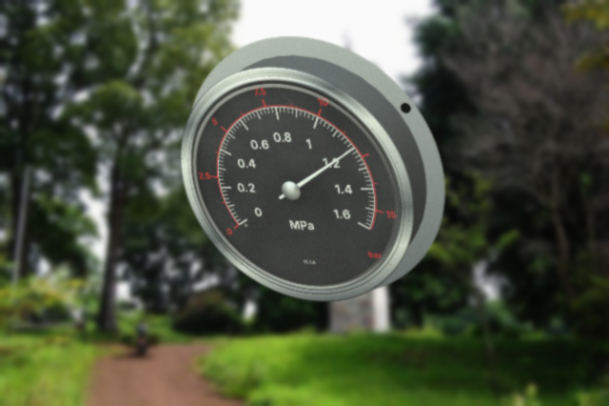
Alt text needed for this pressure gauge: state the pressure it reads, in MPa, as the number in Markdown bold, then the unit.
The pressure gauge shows **1.2** MPa
